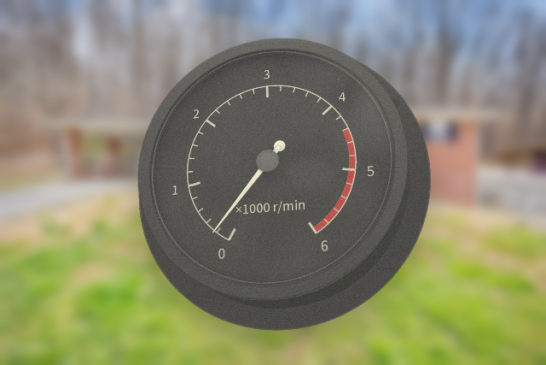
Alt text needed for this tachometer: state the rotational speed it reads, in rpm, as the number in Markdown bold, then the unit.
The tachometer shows **200** rpm
